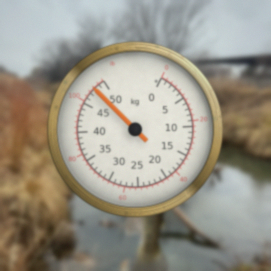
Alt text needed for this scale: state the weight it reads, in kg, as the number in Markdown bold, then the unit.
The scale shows **48** kg
